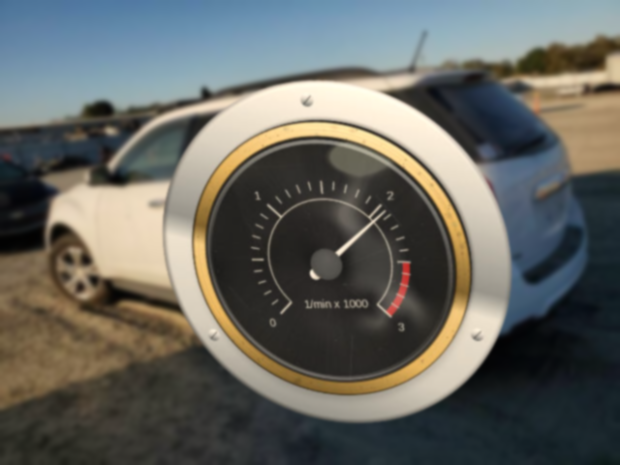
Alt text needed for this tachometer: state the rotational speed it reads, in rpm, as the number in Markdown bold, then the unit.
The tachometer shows **2050** rpm
